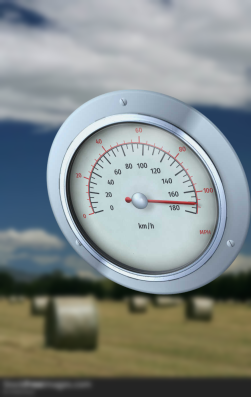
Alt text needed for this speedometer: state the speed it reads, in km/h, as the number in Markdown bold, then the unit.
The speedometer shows **170** km/h
